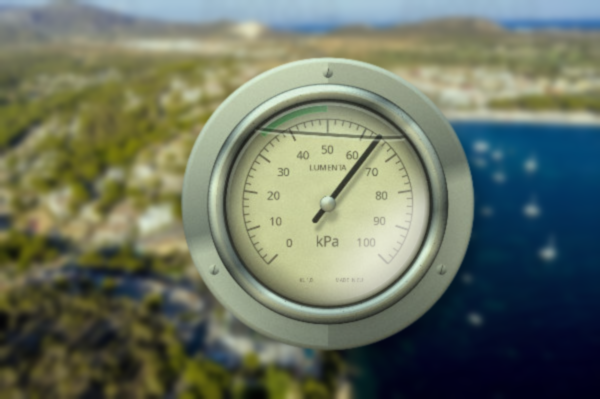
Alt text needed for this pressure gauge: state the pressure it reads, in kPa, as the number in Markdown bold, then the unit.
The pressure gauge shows **64** kPa
